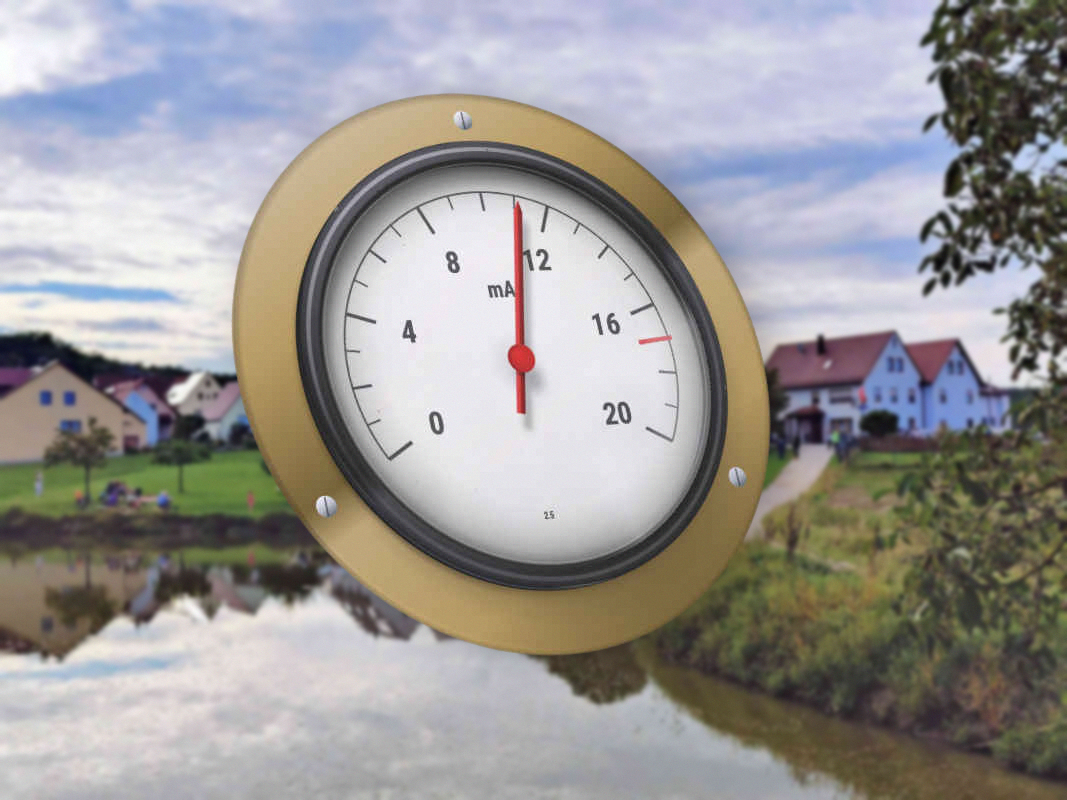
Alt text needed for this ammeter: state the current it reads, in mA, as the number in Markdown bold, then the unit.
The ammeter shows **11** mA
